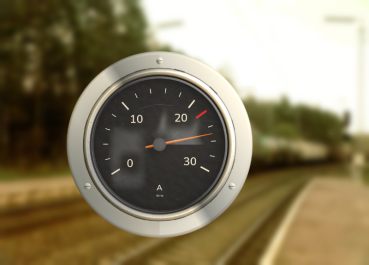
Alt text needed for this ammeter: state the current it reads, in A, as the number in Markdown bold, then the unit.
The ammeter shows **25** A
